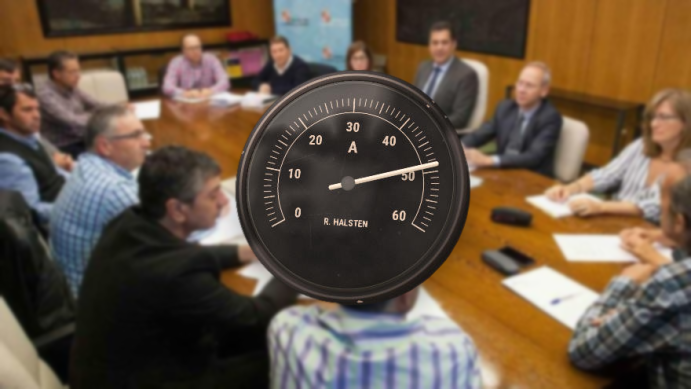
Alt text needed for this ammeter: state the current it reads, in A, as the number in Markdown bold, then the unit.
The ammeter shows **49** A
